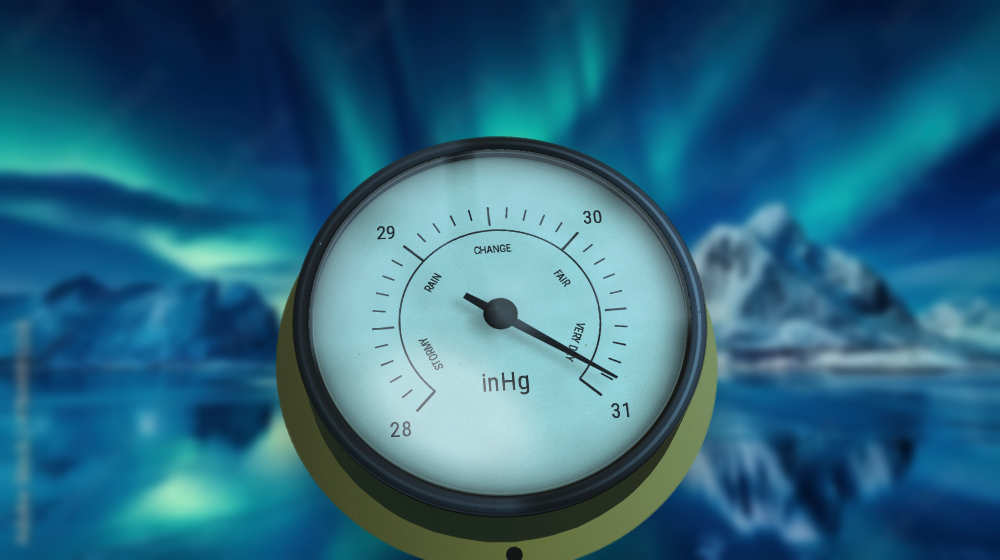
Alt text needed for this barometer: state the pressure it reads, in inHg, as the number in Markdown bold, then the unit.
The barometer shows **30.9** inHg
